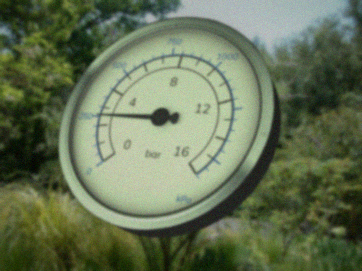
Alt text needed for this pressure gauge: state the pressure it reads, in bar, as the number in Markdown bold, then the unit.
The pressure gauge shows **2.5** bar
